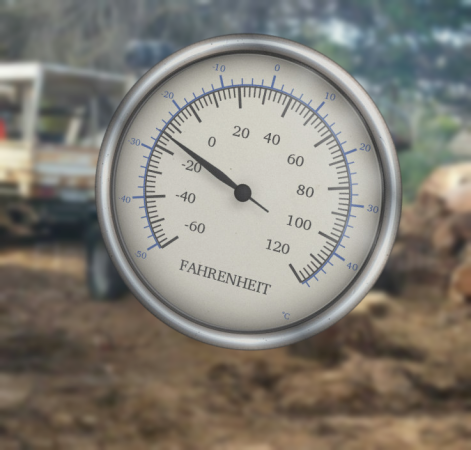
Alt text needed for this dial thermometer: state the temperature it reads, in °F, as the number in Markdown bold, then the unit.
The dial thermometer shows **-14** °F
